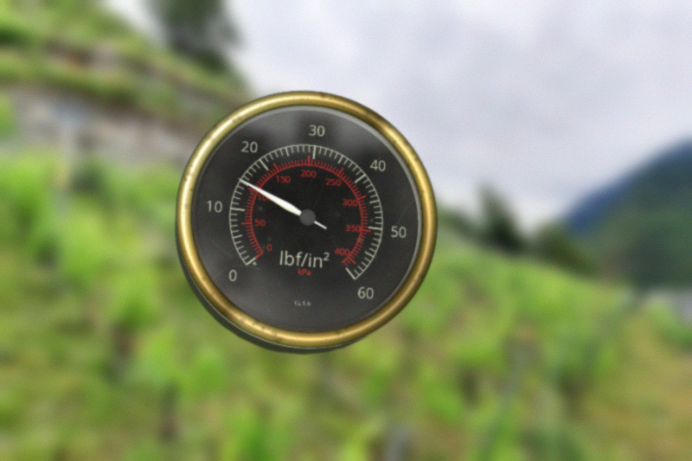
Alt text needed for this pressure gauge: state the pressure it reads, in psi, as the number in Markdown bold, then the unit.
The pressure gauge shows **15** psi
